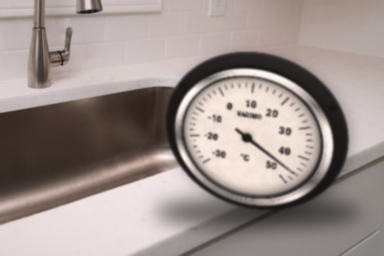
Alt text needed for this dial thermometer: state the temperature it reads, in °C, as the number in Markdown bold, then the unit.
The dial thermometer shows **46** °C
